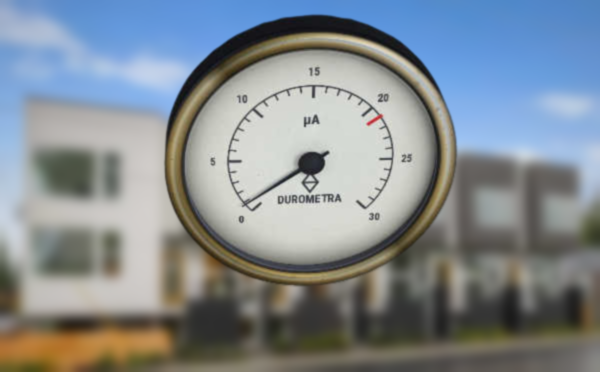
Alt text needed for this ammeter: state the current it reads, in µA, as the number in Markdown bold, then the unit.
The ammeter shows **1** µA
